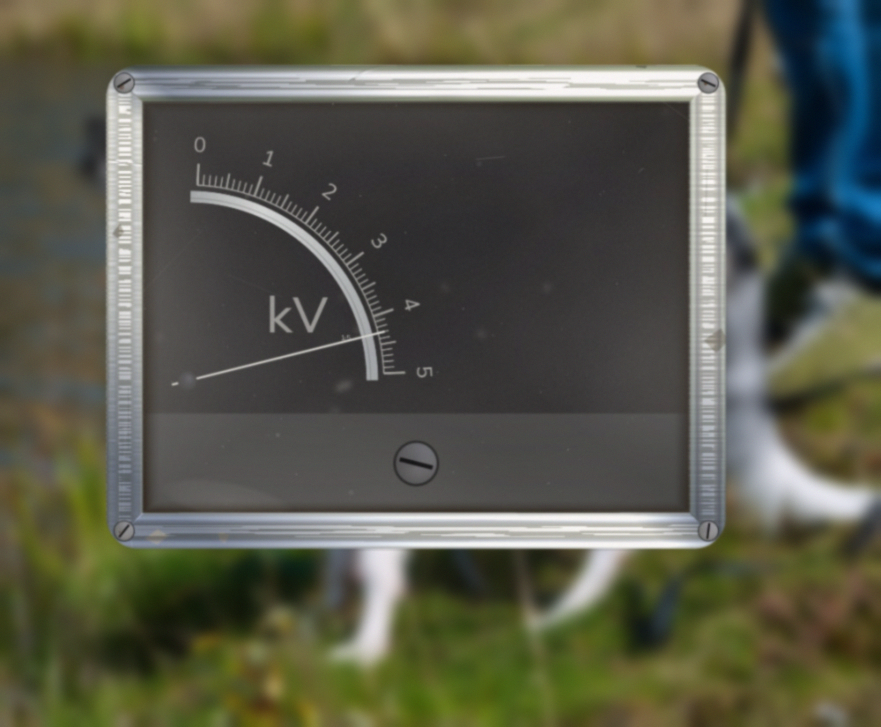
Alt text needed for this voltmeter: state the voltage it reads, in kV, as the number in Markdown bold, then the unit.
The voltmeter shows **4.3** kV
